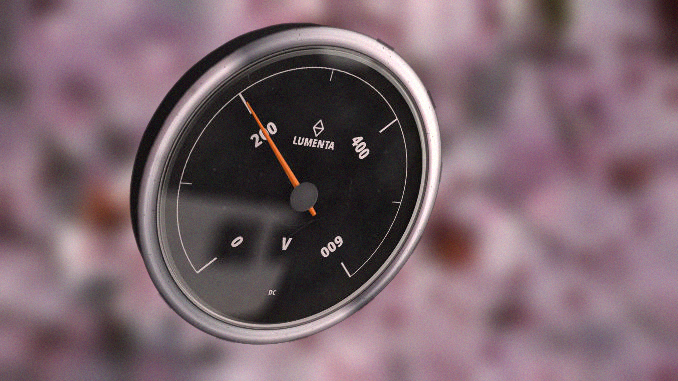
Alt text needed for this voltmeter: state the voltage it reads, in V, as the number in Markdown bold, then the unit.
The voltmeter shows **200** V
